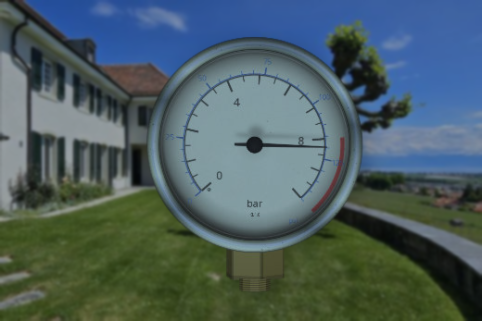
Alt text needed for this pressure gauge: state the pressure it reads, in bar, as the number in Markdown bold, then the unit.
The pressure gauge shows **8.25** bar
